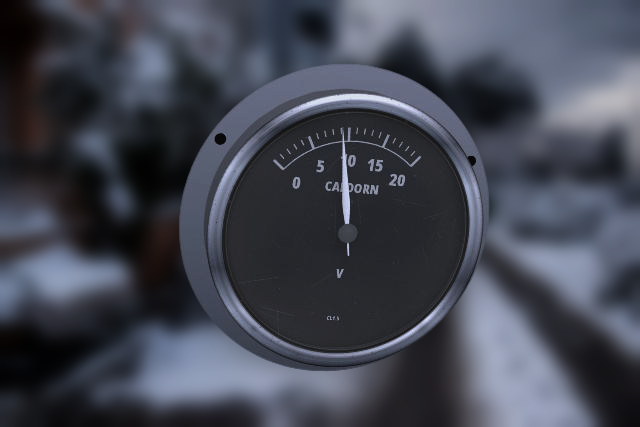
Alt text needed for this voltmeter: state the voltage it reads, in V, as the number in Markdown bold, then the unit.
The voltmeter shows **9** V
